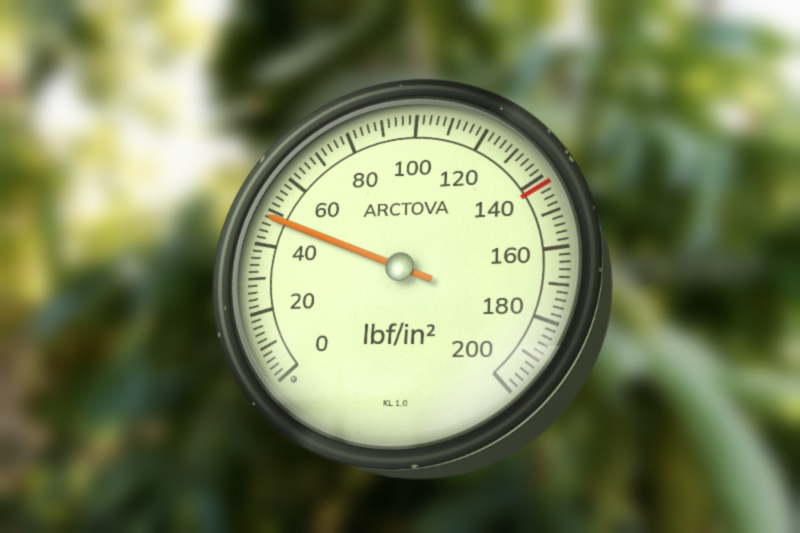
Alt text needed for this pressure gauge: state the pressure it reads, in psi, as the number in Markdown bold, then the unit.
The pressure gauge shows **48** psi
